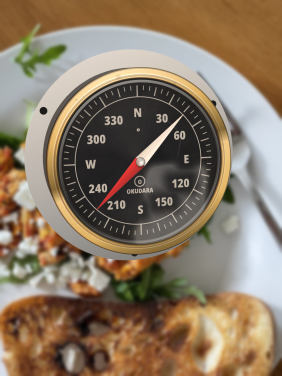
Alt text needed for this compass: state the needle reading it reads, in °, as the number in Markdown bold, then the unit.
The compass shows **225** °
